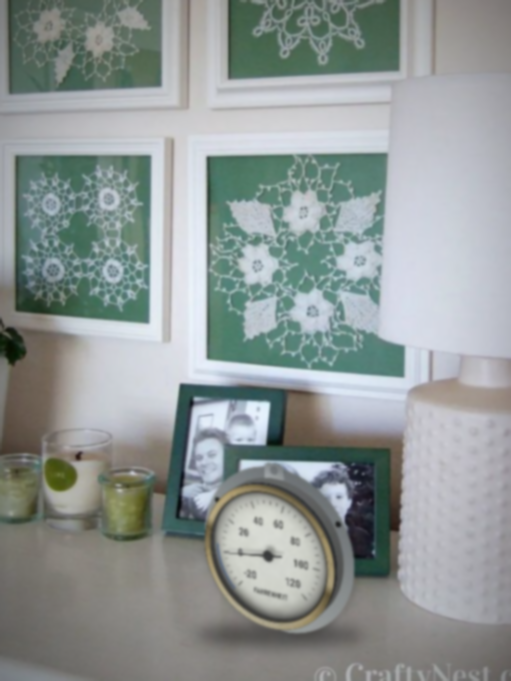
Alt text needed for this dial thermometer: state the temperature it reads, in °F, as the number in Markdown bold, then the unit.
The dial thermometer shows **0** °F
